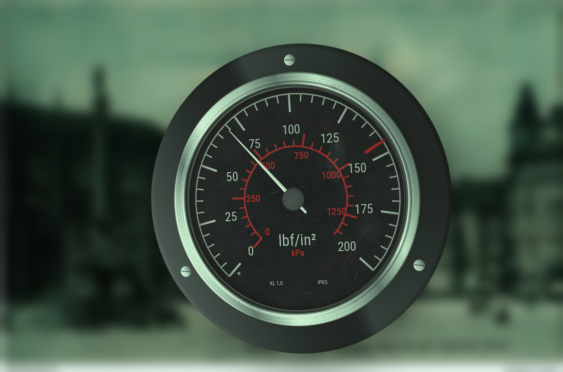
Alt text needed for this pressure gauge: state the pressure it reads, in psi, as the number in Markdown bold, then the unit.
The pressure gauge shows **70** psi
